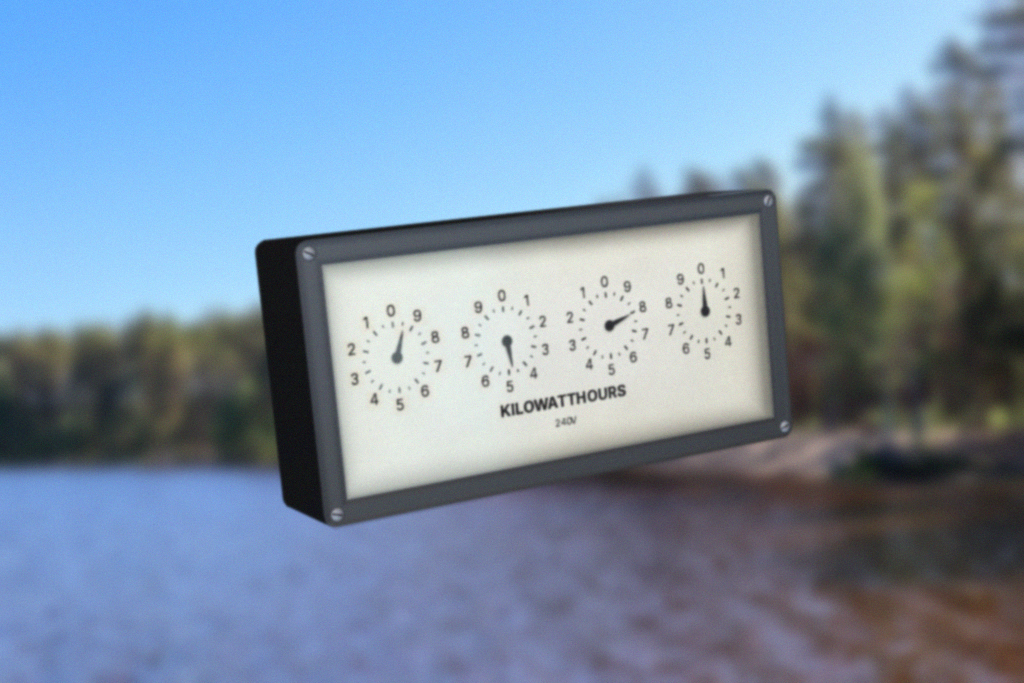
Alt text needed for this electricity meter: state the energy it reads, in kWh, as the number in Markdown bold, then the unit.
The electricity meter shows **9480** kWh
